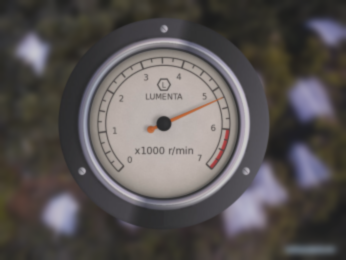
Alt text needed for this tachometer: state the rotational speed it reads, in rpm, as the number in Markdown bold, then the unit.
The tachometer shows **5250** rpm
